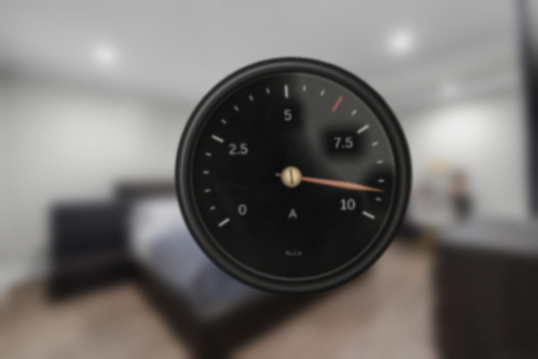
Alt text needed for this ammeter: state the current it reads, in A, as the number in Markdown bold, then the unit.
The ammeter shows **9.25** A
